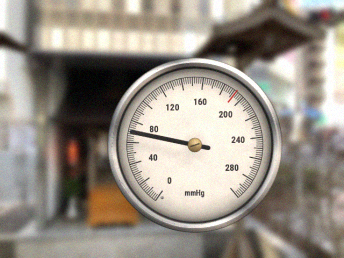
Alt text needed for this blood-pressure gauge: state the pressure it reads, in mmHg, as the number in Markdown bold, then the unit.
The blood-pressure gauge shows **70** mmHg
